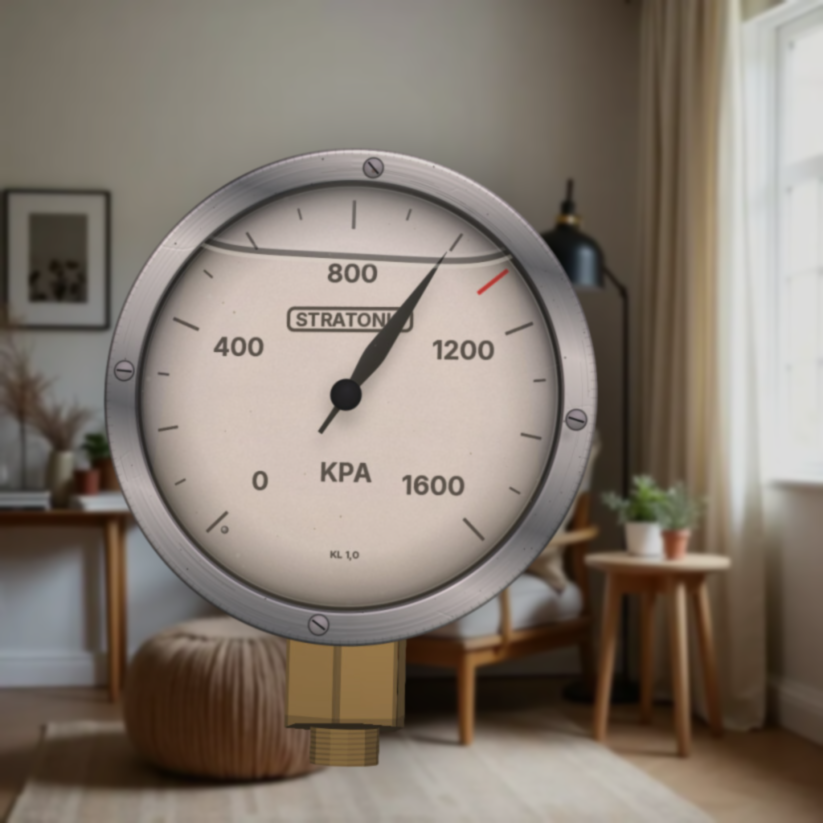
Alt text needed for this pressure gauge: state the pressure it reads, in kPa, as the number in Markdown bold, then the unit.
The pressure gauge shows **1000** kPa
